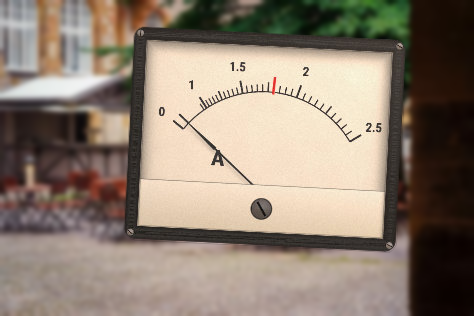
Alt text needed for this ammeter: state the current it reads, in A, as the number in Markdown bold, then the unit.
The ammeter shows **0.5** A
